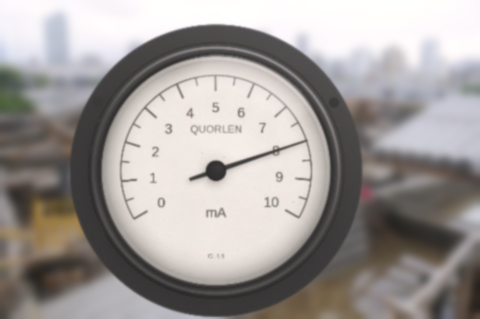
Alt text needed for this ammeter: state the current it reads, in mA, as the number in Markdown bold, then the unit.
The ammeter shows **8** mA
